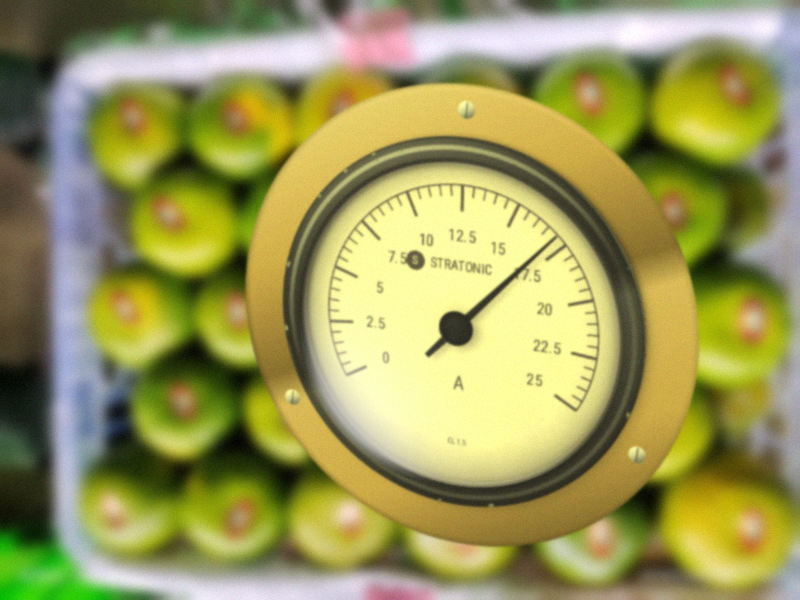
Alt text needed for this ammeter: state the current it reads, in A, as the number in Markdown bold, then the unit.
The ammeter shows **17** A
